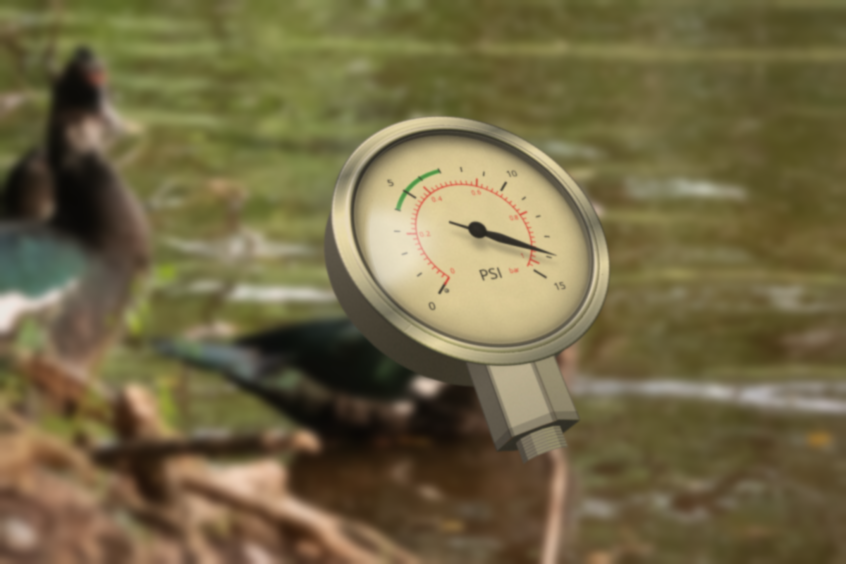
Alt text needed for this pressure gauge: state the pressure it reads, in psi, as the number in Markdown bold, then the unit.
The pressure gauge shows **14** psi
